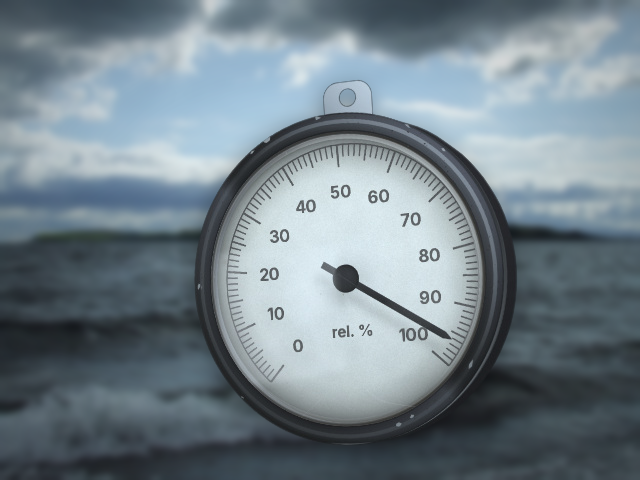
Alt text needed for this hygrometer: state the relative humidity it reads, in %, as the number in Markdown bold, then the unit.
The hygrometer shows **96** %
